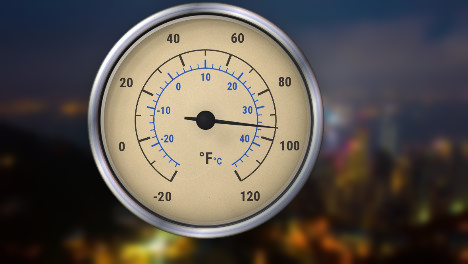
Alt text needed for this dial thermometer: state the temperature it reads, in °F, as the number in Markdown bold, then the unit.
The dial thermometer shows **95** °F
